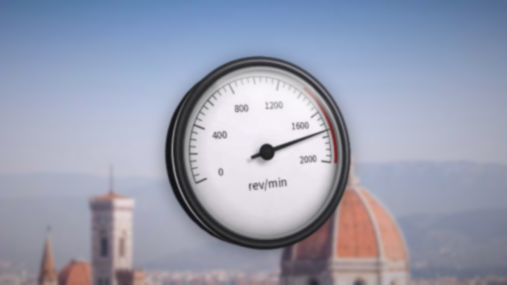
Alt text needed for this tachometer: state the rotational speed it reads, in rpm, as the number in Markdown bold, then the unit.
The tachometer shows **1750** rpm
